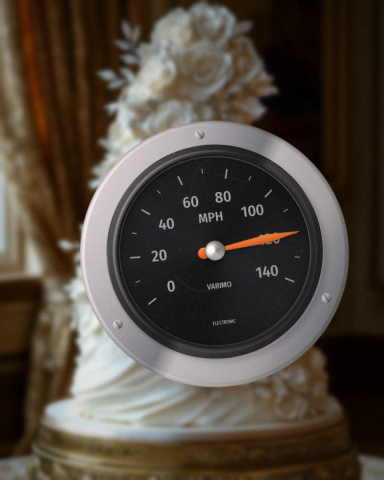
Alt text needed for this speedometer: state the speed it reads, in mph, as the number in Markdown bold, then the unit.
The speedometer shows **120** mph
